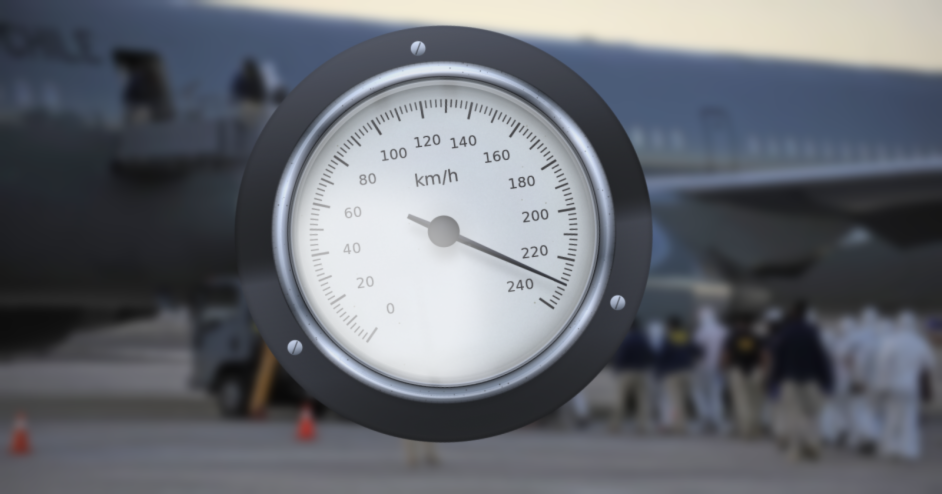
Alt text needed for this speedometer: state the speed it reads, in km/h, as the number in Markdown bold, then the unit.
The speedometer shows **230** km/h
